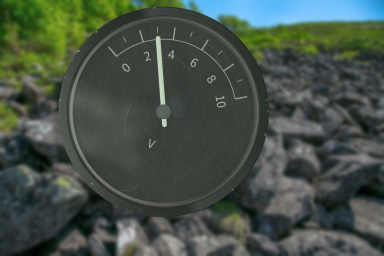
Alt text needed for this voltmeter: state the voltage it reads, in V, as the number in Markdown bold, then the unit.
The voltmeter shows **3** V
